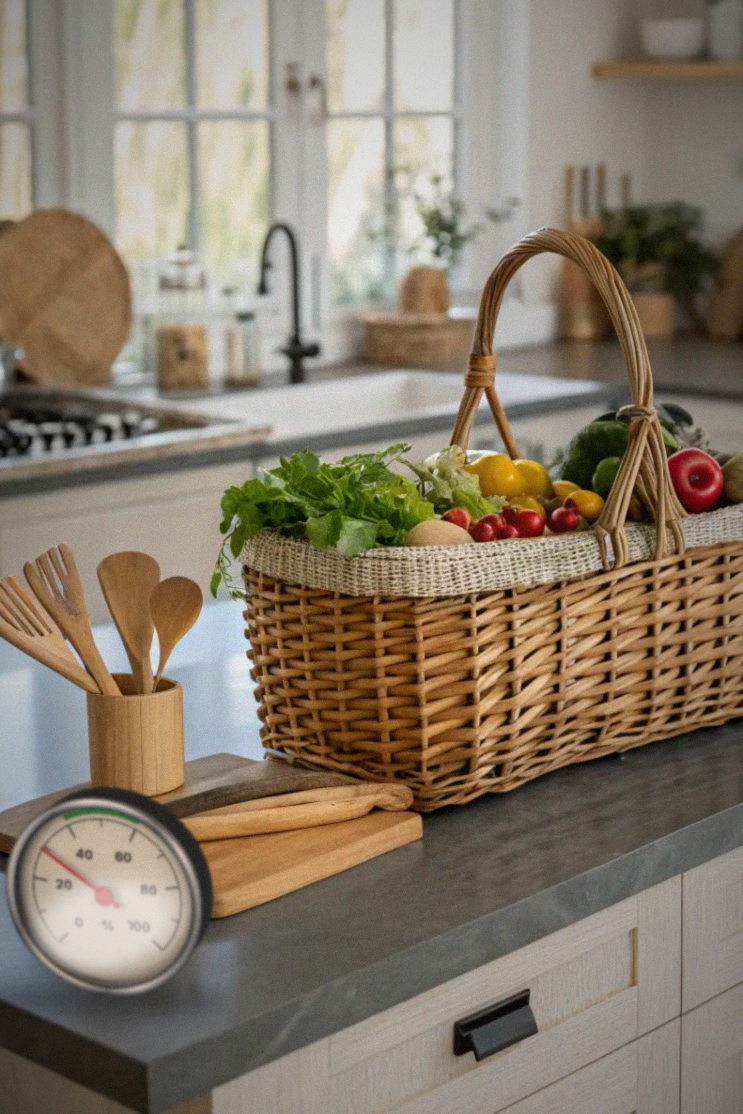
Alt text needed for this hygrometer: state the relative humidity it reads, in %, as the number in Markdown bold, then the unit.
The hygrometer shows **30** %
